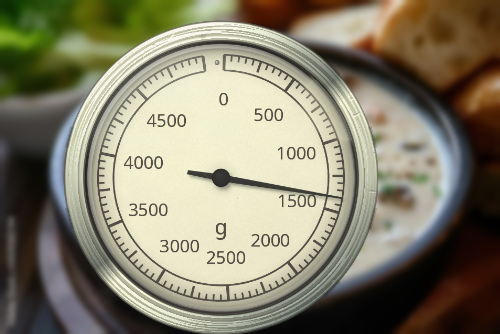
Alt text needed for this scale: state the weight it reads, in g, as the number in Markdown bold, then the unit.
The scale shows **1400** g
